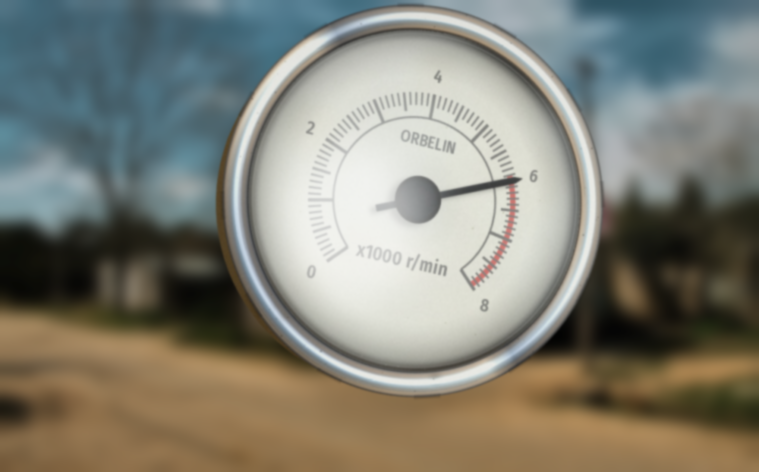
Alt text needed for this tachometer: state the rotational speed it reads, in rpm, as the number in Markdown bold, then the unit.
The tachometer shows **6000** rpm
